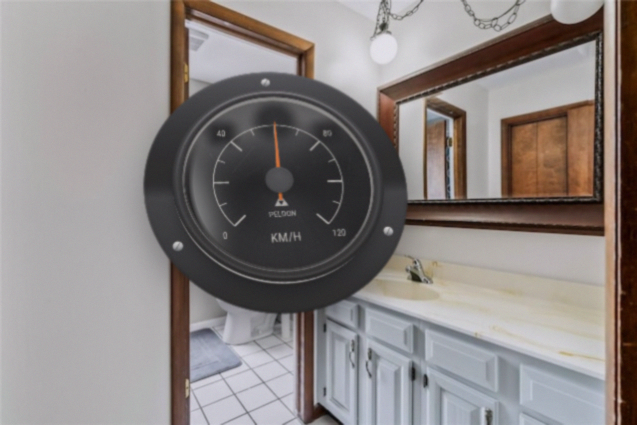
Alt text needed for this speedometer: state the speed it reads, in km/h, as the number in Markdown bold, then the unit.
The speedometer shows **60** km/h
